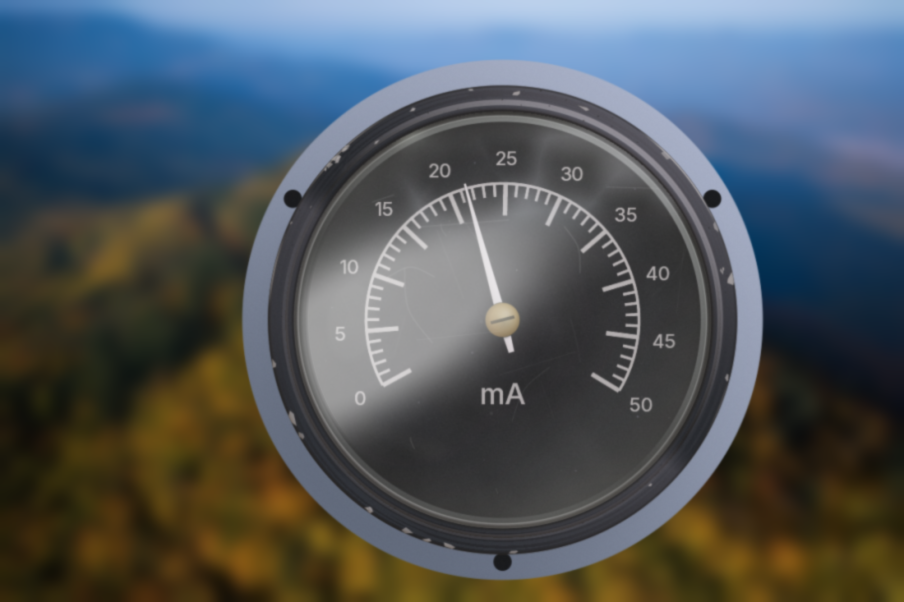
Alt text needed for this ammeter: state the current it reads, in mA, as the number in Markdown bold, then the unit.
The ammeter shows **21.5** mA
